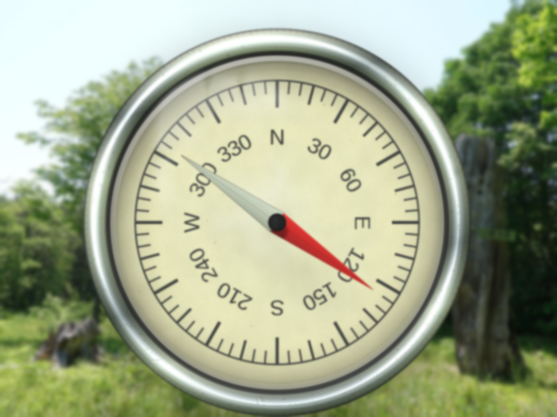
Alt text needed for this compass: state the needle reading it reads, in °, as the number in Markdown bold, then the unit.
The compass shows **125** °
